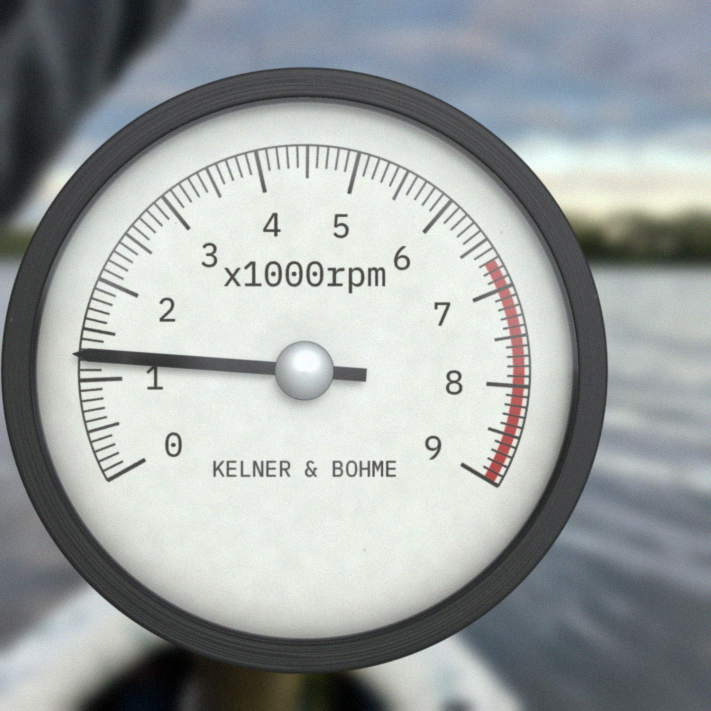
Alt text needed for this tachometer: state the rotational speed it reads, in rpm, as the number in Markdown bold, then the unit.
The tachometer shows **1250** rpm
